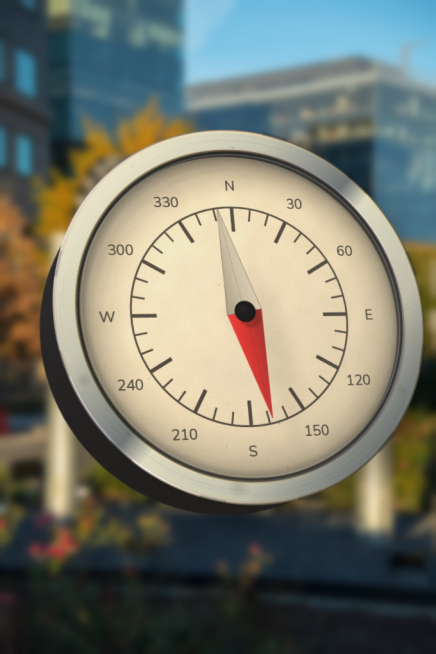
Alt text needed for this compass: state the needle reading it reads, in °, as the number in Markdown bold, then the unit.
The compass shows **170** °
